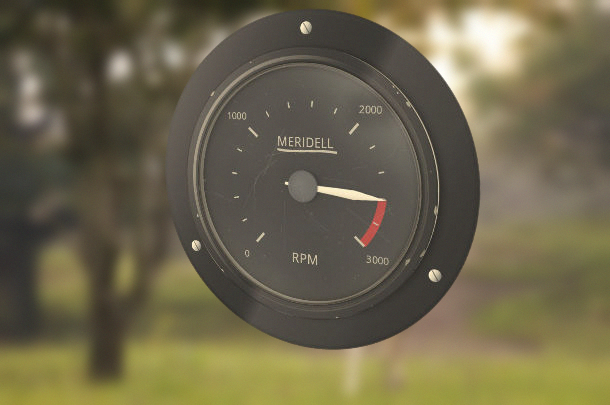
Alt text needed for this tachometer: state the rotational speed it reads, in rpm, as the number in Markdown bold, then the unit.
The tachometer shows **2600** rpm
